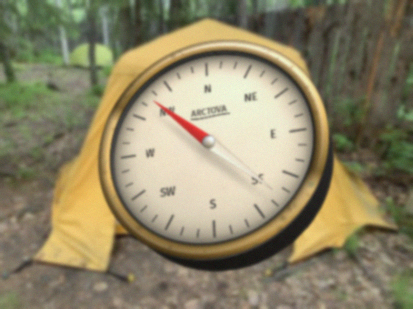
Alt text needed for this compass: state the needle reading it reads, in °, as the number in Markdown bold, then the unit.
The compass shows **315** °
